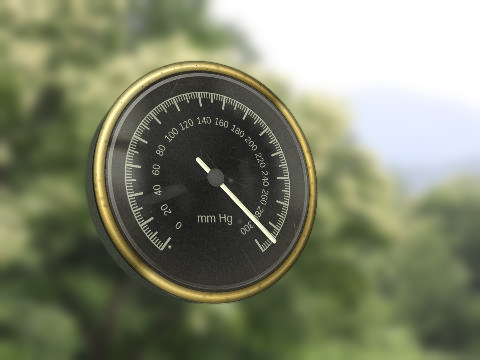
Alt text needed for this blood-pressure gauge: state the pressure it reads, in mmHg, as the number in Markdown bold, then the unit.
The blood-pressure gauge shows **290** mmHg
